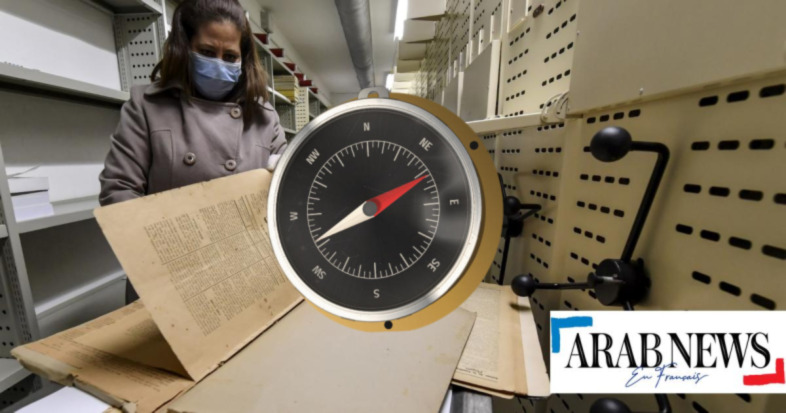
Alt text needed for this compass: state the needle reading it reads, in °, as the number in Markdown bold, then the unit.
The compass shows **65** °
